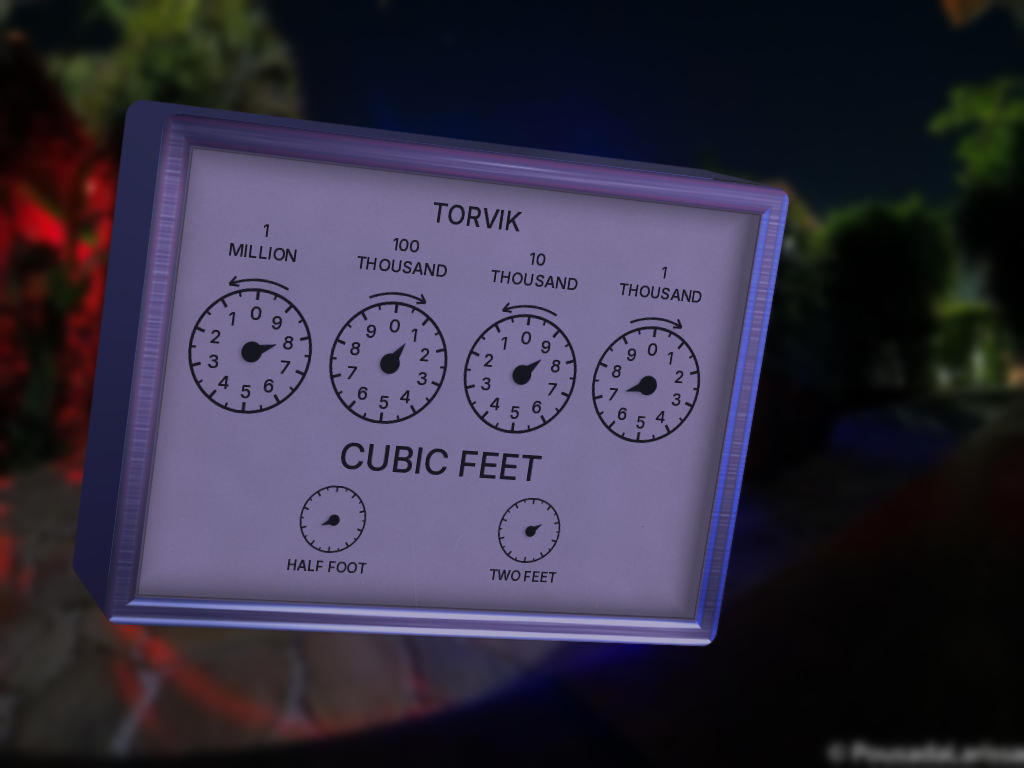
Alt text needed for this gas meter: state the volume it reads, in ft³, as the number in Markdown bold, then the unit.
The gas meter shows **808700** ft³
